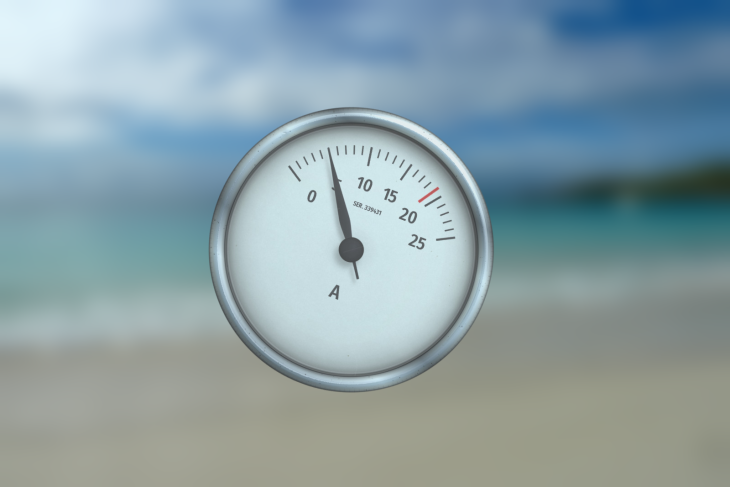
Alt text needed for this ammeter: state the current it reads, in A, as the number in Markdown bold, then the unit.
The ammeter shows **5** A
